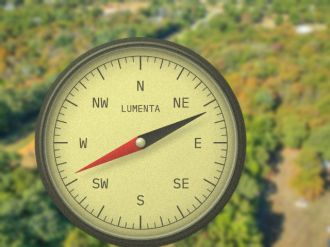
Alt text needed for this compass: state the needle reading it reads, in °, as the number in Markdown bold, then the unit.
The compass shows **245** °
